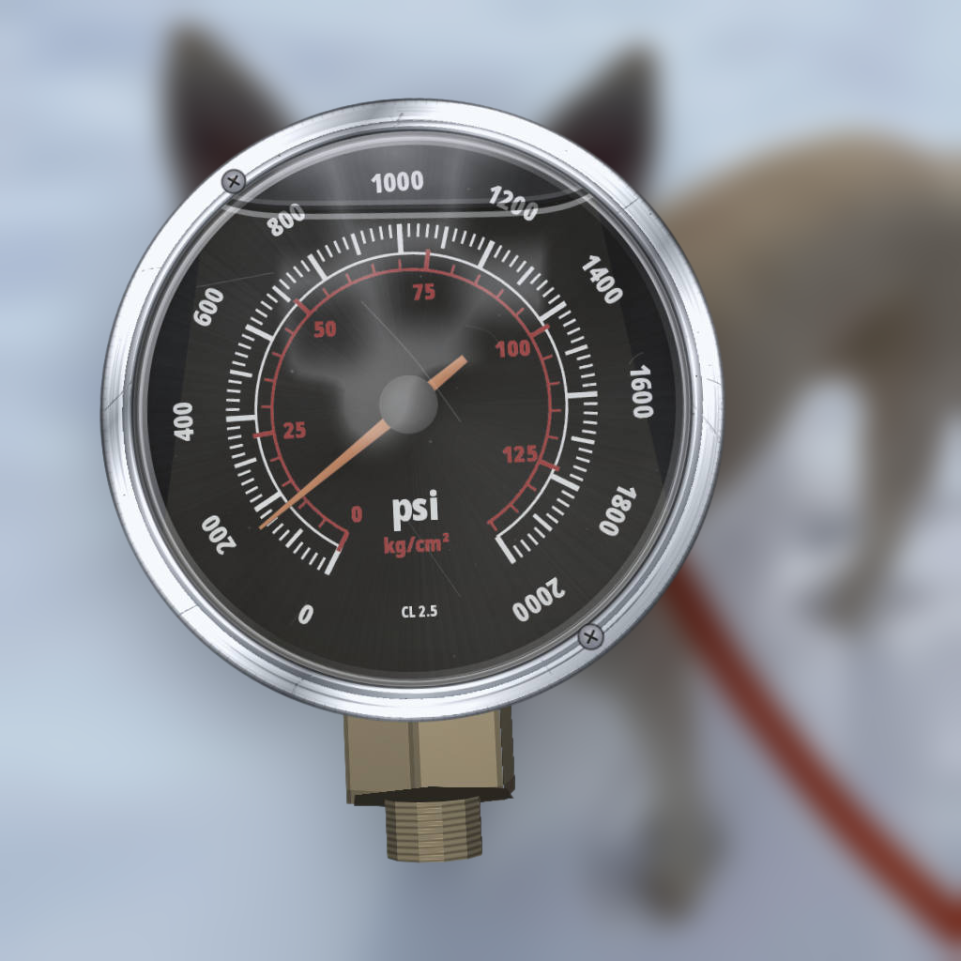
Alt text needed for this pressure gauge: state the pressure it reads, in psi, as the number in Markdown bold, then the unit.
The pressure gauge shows **160** psi
